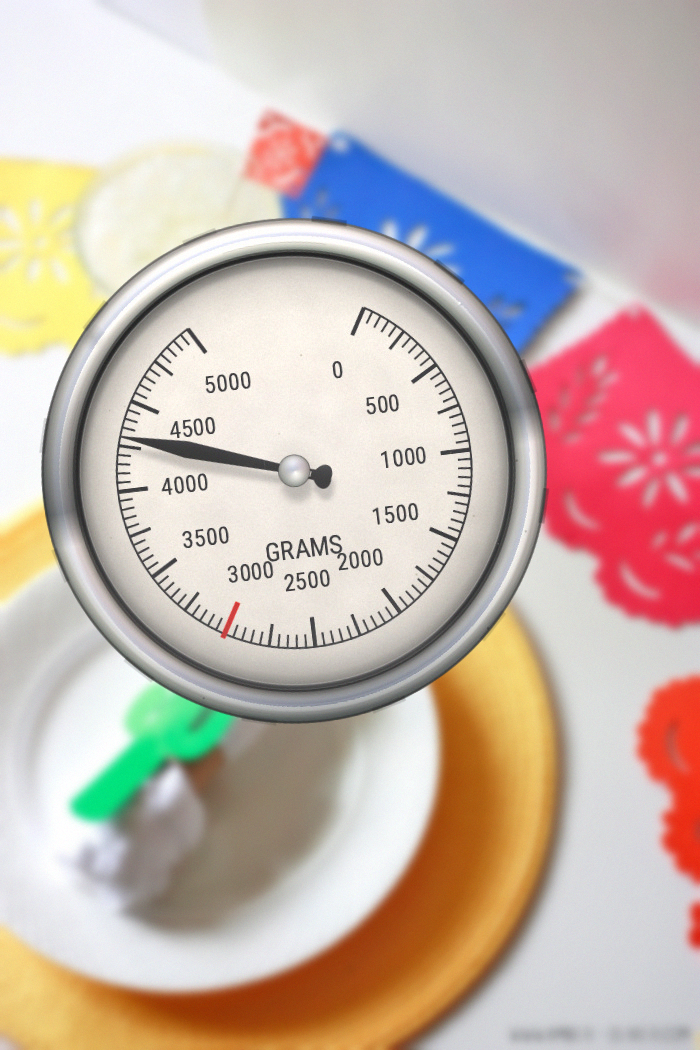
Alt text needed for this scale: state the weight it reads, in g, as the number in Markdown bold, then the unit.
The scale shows **4300** g
